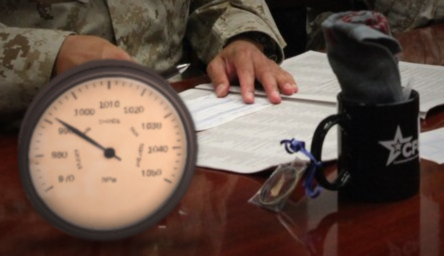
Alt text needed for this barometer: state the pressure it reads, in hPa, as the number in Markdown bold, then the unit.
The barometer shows **992** hPa
